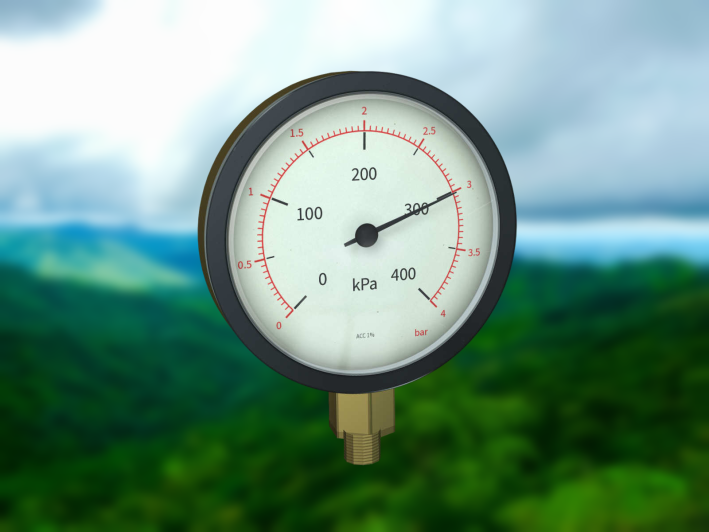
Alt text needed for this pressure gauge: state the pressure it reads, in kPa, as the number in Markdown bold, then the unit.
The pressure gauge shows **300** kPa
